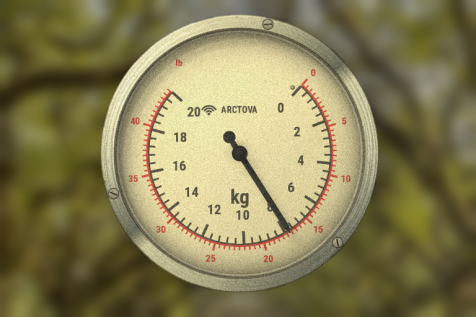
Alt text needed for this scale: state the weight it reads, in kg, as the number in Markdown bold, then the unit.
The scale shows **7.8** kg
